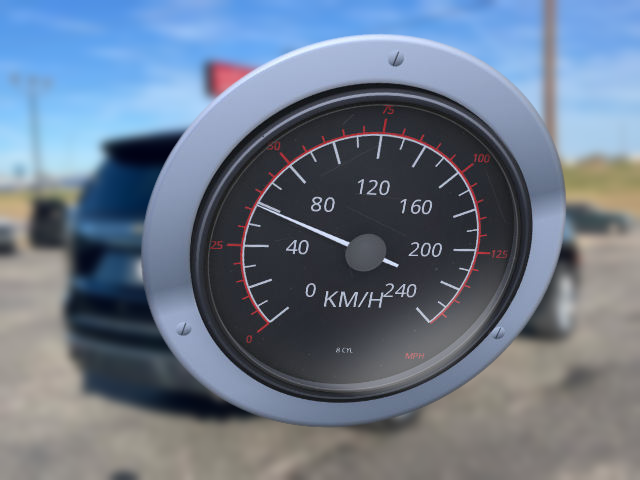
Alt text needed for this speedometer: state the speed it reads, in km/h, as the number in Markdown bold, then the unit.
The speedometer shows **60** km/h
